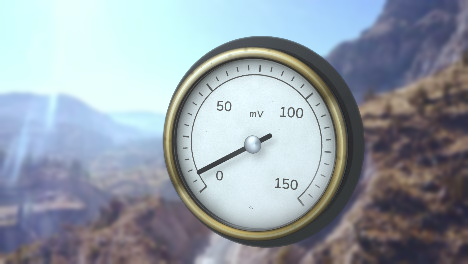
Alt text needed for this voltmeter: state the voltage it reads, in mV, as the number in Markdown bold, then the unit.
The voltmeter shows **7.5** mV
